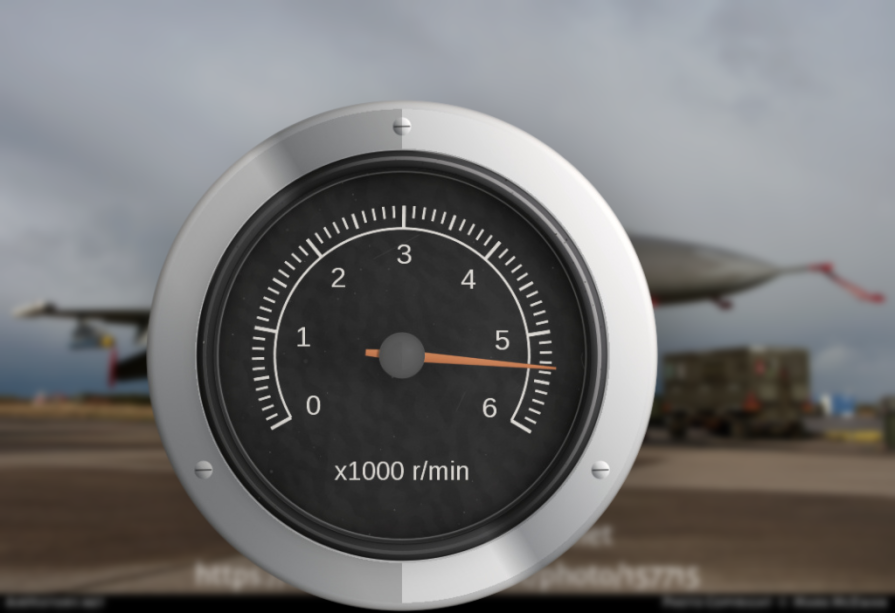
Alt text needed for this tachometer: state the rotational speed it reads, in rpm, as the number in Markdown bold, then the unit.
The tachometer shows **5350** rpm
